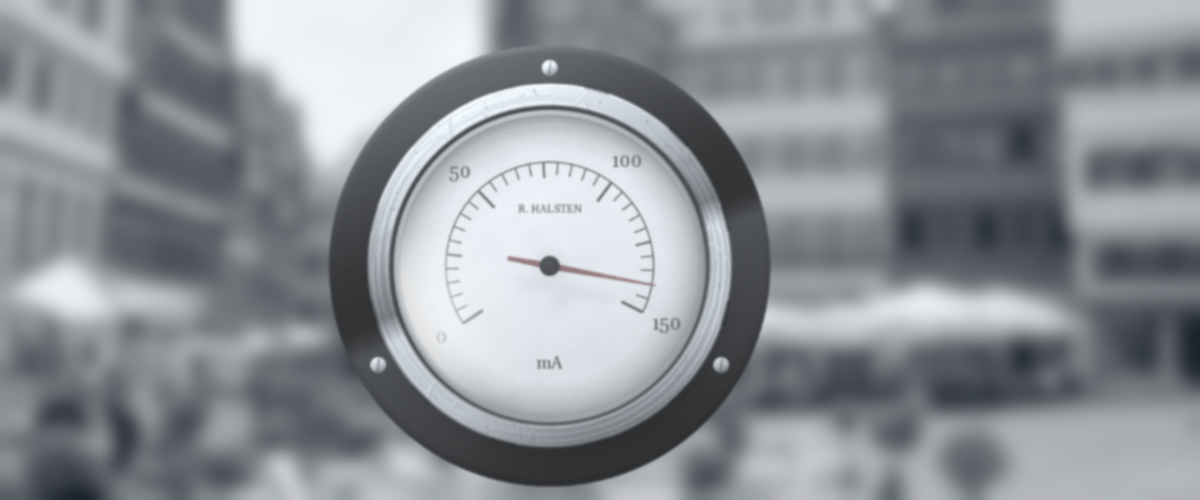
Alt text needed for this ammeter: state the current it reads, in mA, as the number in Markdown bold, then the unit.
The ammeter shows **140** mA
